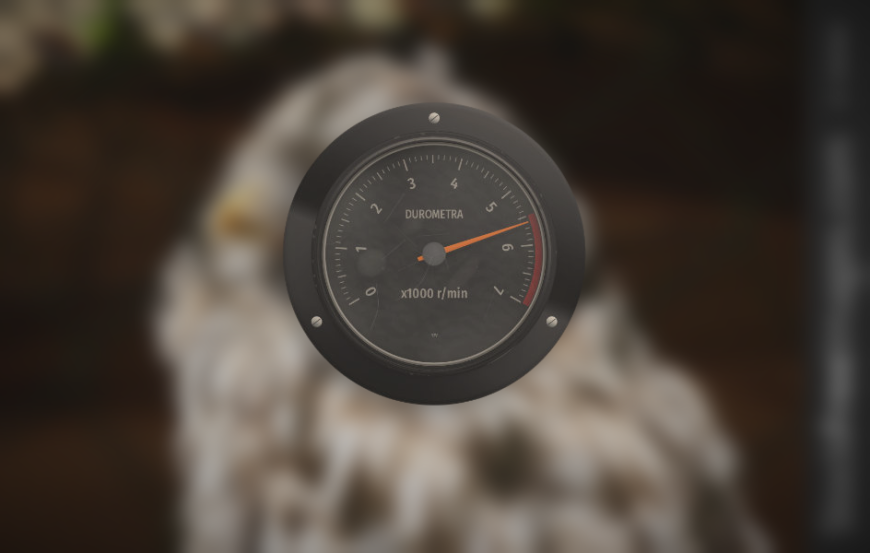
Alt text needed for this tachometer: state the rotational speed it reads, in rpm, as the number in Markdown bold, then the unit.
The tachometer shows **5600** rpm
